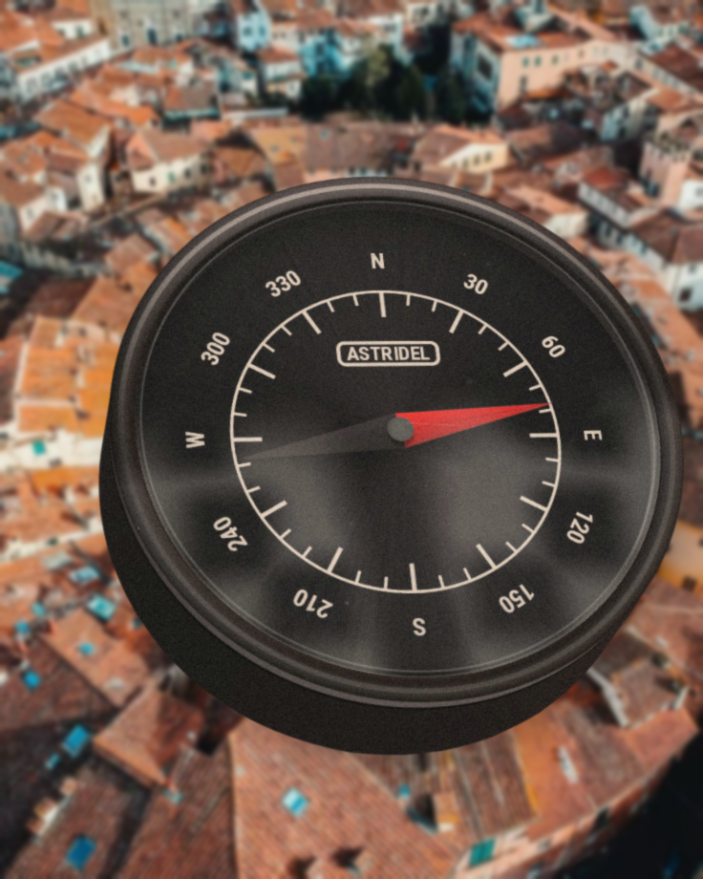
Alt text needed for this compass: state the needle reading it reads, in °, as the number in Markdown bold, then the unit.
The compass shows **80** °
